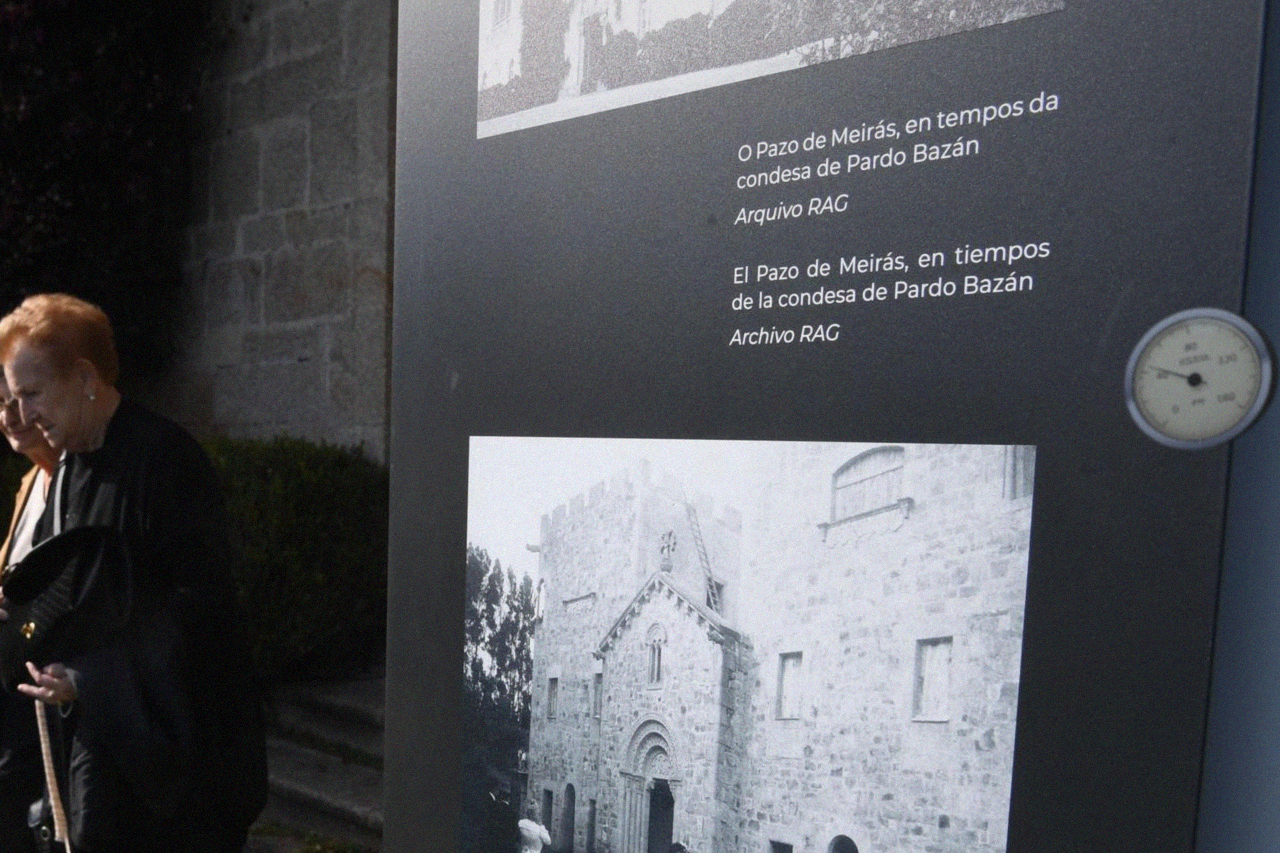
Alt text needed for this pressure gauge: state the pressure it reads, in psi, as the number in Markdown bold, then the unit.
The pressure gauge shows **45** psi
